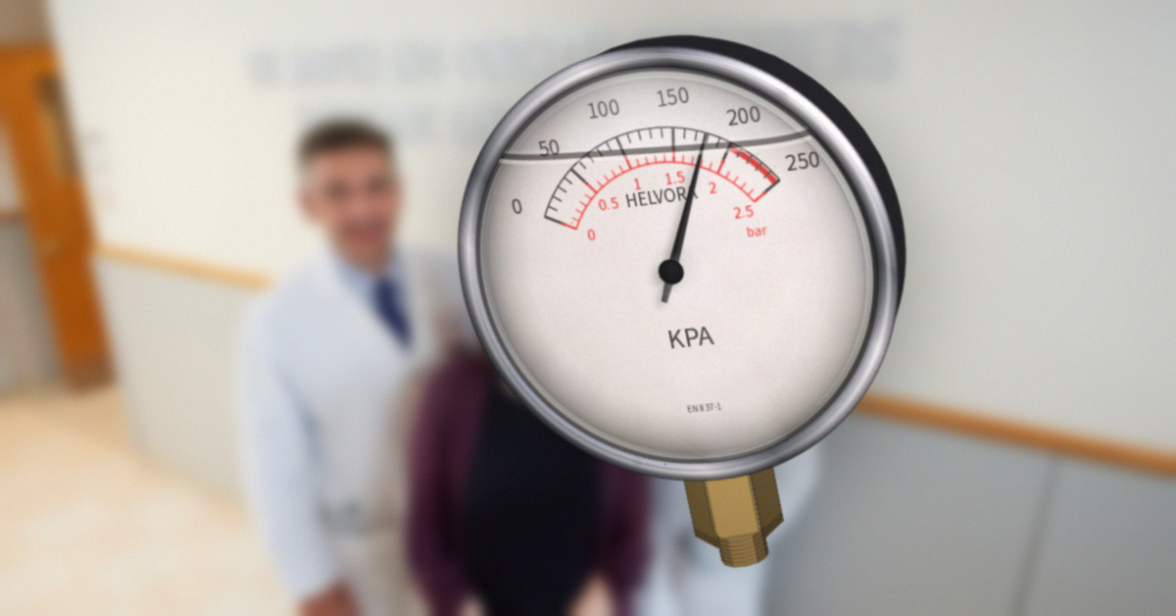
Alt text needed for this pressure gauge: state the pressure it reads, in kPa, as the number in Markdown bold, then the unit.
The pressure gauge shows **180** kPa
